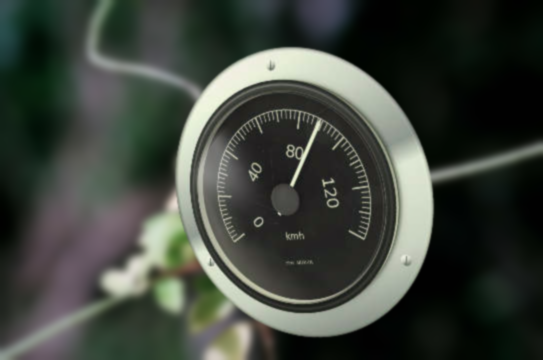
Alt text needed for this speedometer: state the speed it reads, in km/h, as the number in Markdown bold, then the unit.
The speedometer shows **90** km/h
